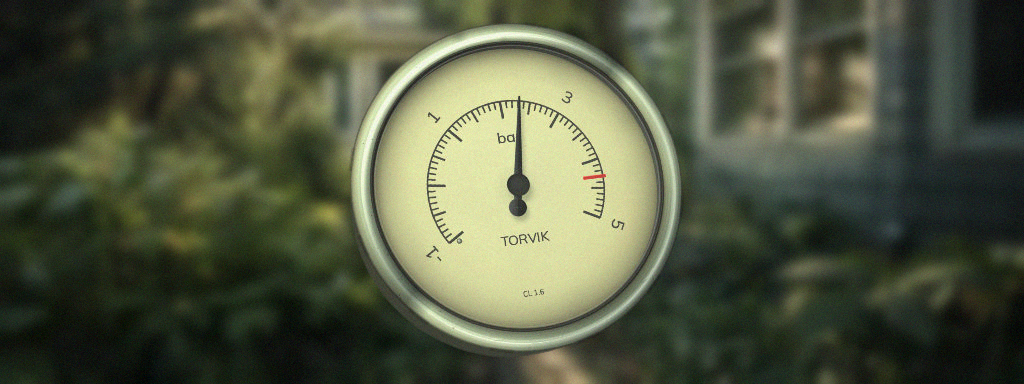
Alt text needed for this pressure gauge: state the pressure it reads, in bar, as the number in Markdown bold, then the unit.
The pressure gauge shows **2.3** bar
